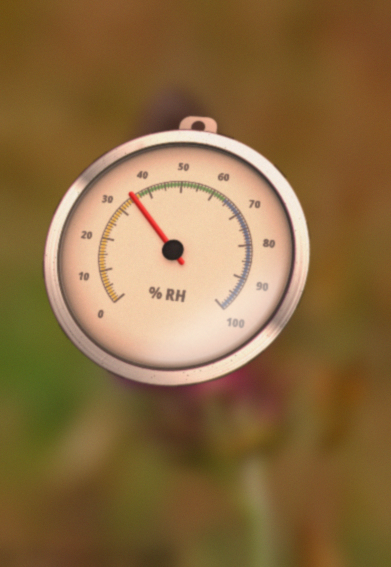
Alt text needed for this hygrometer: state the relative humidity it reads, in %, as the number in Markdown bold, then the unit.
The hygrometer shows **35** %
